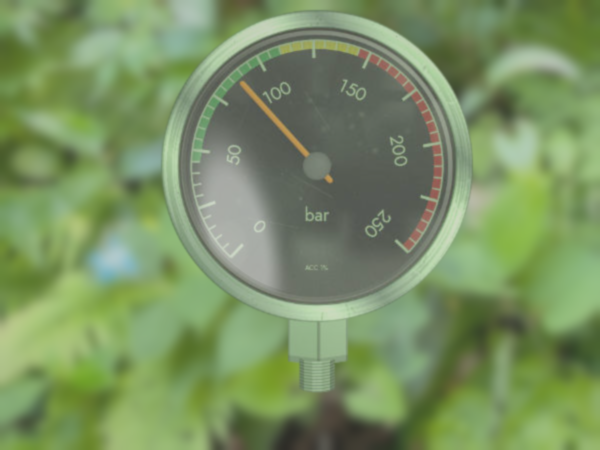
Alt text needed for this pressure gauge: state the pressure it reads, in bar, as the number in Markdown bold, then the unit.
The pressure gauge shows **87.5** bar
